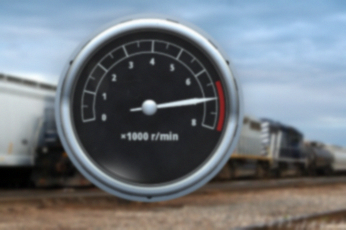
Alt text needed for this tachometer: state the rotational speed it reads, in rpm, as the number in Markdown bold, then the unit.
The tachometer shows **7000** rpm
